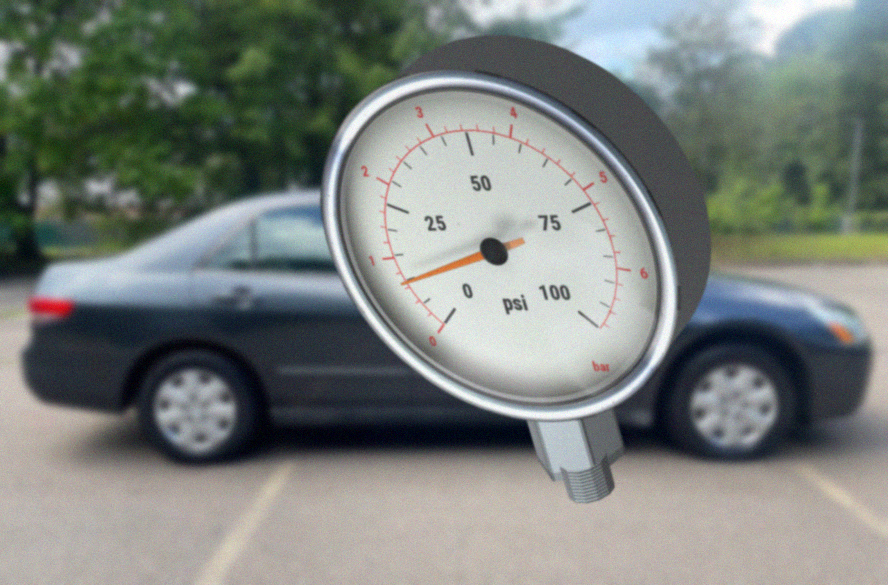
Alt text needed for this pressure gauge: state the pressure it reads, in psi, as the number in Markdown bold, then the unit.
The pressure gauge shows **10** psi
